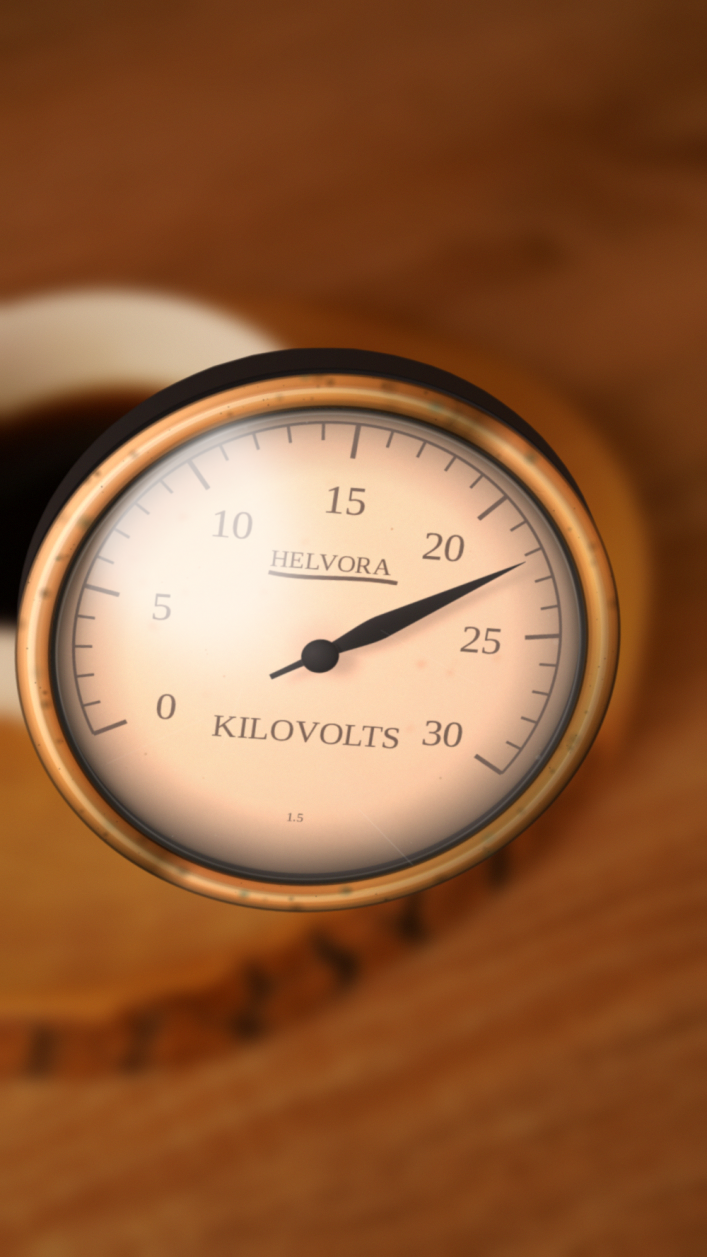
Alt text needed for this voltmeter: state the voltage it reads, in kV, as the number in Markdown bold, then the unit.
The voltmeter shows **22** kV
